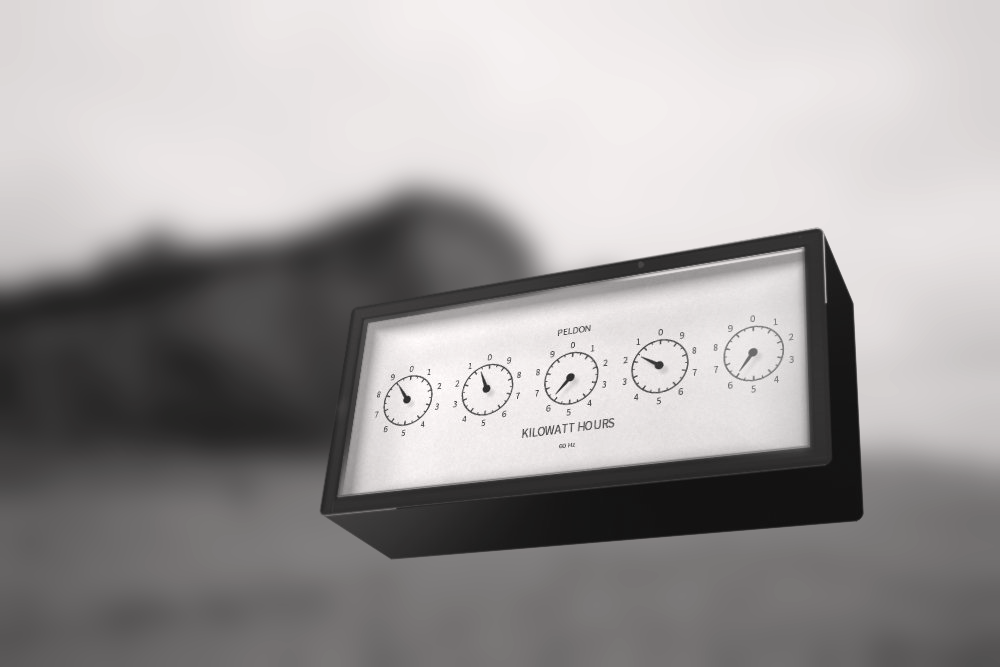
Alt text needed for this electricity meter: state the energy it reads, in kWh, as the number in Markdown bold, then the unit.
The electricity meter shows **90616** kWh
